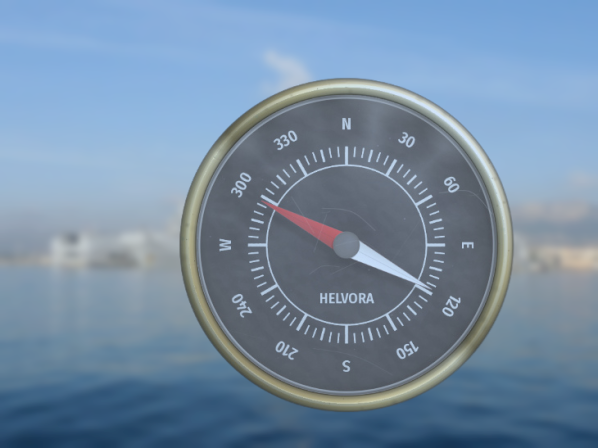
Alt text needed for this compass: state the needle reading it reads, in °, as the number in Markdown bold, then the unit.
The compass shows **297.5** °
